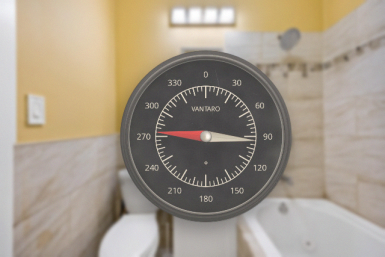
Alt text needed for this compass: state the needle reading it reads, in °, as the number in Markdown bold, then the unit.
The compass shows **275** °
